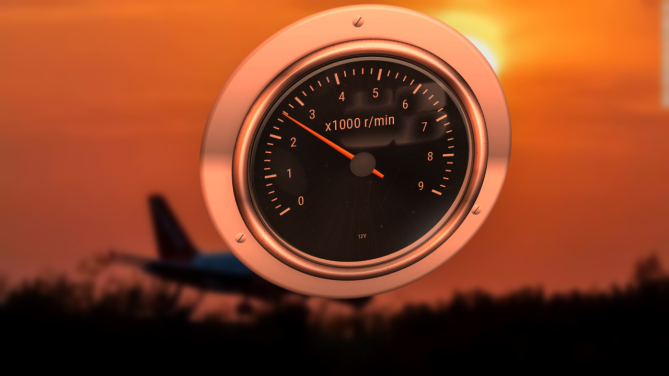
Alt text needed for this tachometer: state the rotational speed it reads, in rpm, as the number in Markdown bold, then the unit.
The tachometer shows **2600** rpm
